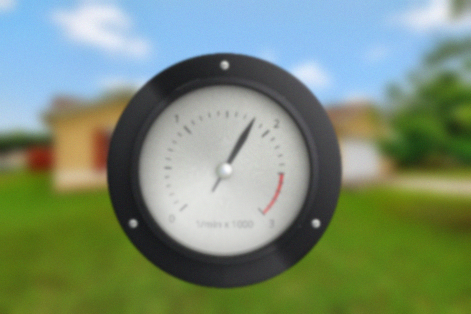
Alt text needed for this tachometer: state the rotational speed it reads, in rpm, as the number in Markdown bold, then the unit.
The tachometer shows **1800** rpm
